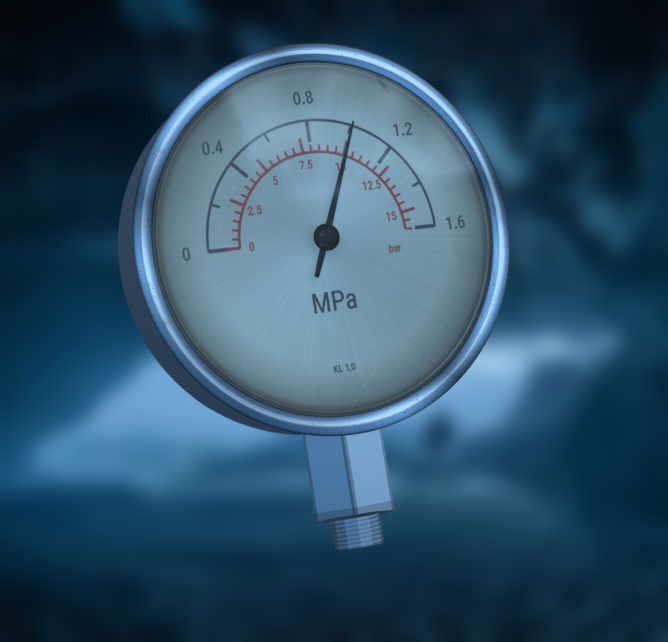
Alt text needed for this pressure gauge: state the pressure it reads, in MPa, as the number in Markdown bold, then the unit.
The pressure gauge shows **1** MPa
